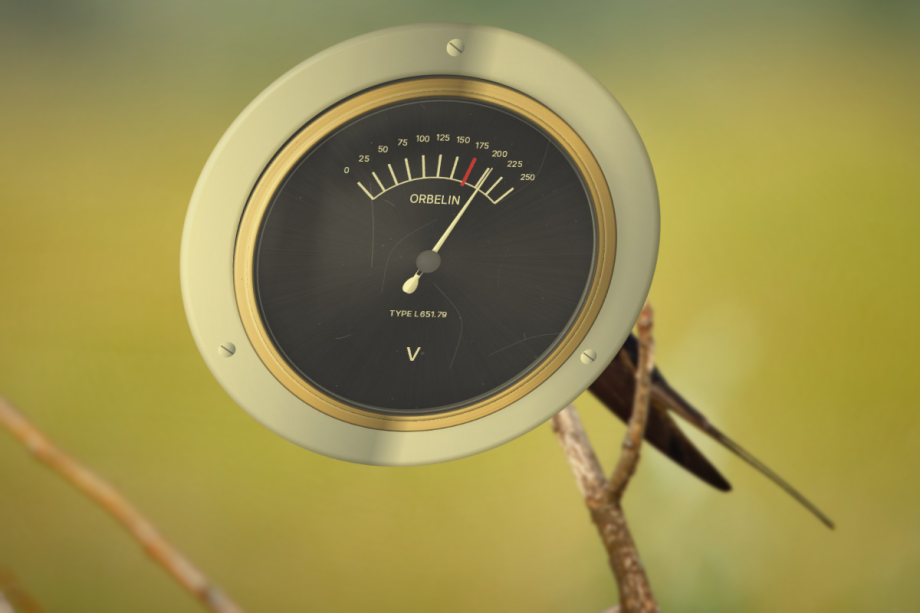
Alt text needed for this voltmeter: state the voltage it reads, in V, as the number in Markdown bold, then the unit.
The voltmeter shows **200** V
